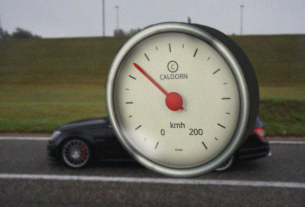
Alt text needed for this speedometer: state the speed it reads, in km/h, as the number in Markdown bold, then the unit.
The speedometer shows **70** km/h
